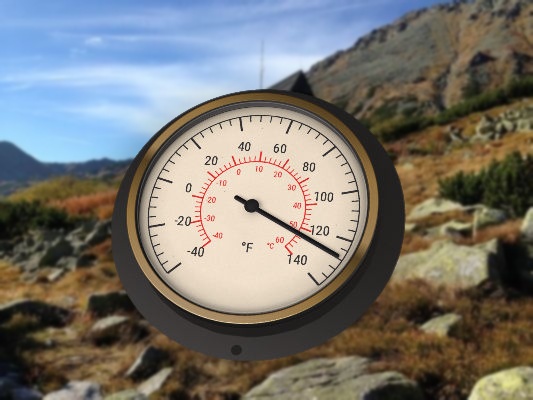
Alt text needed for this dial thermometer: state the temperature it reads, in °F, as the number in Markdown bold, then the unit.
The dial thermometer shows **128** °F
